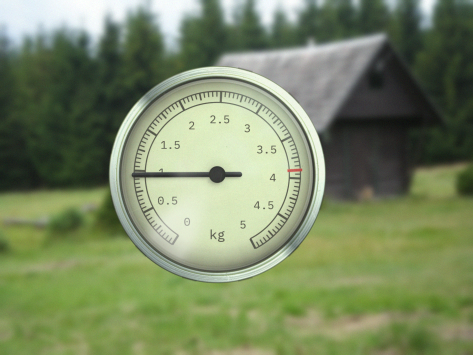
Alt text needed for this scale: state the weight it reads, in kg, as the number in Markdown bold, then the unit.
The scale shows **0.95** kg
